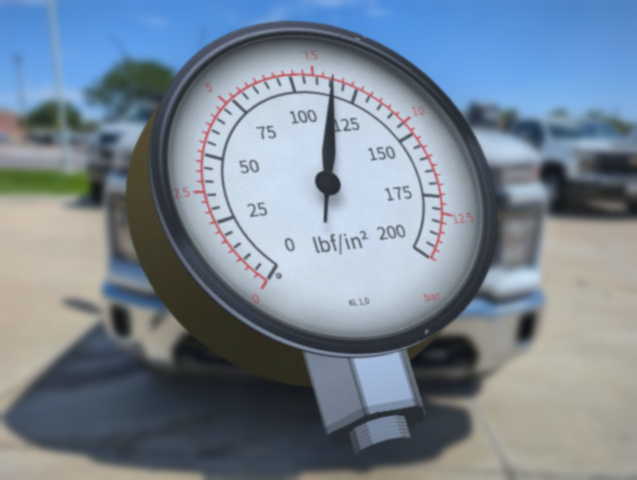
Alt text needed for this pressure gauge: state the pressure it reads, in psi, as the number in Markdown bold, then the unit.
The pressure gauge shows **115** psi
